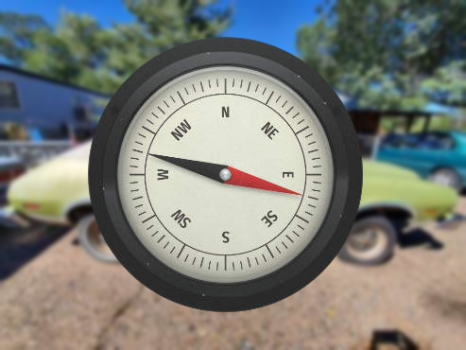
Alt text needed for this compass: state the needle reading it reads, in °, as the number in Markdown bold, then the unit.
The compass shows **105** °
